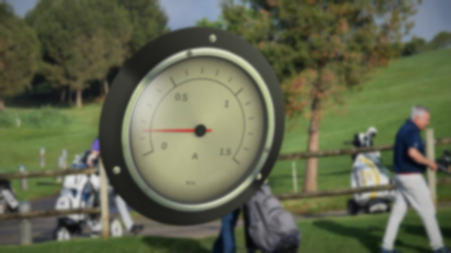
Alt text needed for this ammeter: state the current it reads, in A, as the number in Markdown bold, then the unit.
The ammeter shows **0.15** A
